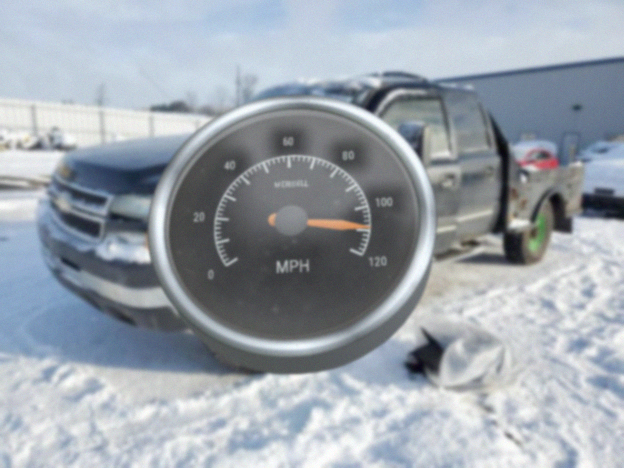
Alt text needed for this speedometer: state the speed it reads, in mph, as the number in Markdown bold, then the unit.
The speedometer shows **110** mph
